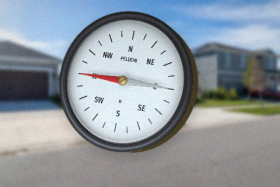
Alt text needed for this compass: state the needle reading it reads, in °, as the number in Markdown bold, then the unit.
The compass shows **270** °
